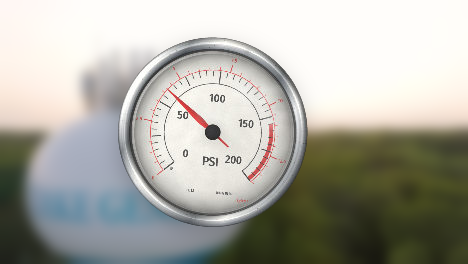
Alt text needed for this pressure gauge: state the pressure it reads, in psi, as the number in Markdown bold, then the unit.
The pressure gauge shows **60** psi
